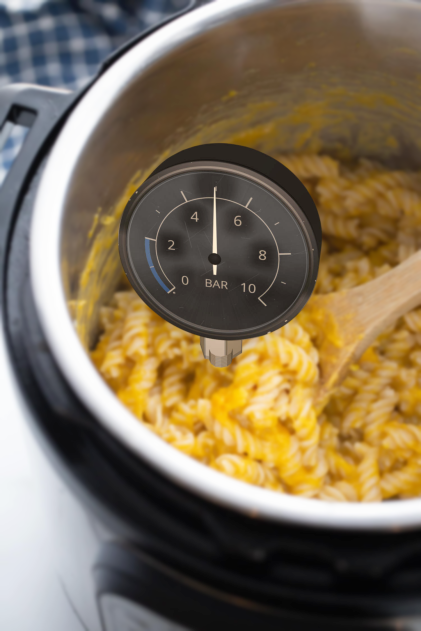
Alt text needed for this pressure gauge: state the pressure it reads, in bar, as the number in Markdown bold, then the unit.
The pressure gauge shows **5** bar
